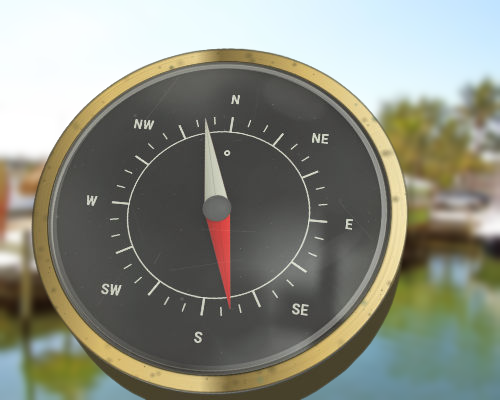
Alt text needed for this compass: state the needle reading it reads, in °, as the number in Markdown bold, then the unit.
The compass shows **165** °
